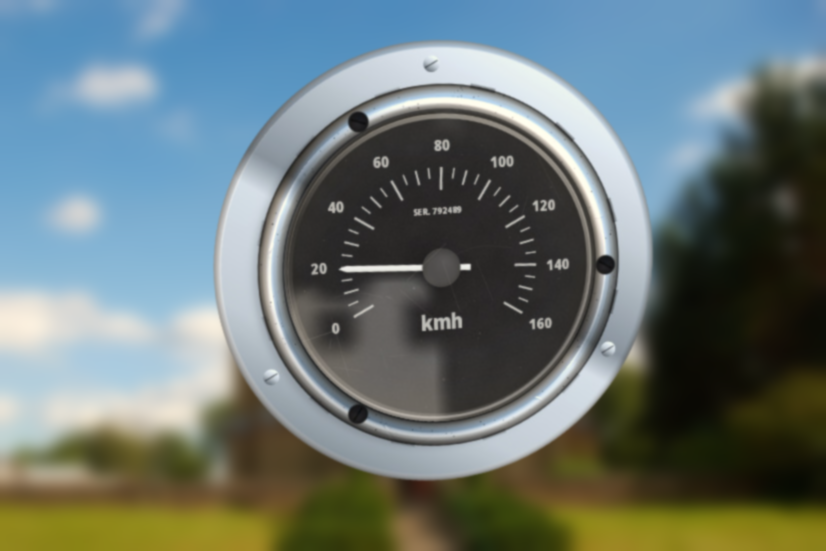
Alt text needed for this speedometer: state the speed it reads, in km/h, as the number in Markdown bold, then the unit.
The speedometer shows **20** km/h
